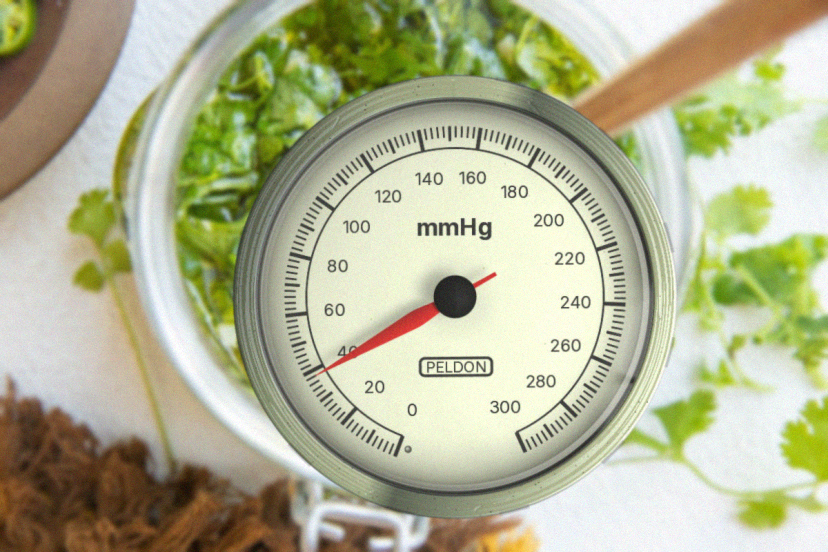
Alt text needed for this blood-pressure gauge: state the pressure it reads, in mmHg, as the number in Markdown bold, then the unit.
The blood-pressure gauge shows **38** mmHg
